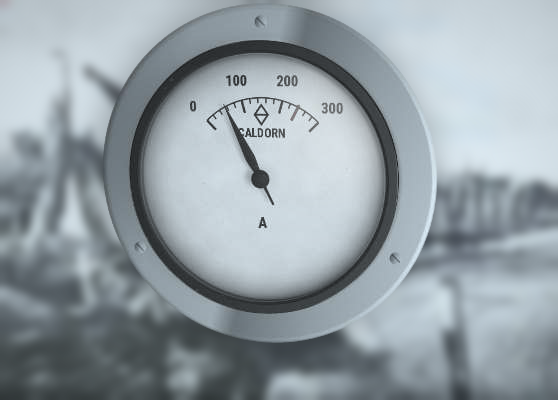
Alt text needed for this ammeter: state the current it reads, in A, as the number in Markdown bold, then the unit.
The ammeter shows **60** A
